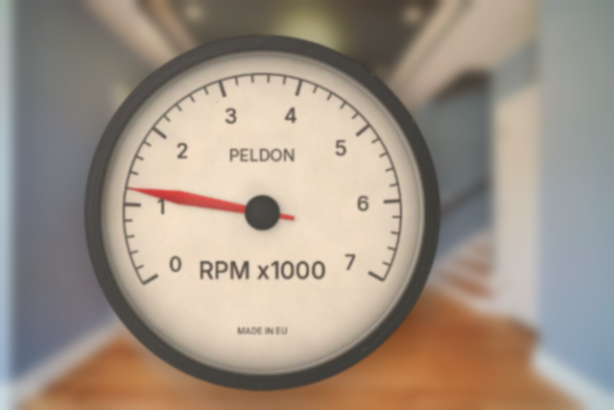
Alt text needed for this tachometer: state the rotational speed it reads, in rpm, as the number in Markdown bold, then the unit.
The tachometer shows **1200** rpm
